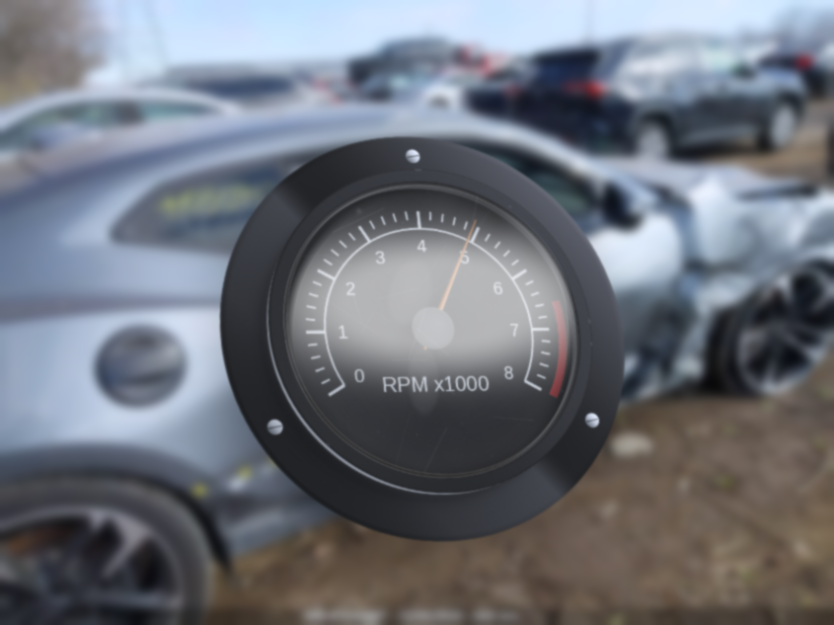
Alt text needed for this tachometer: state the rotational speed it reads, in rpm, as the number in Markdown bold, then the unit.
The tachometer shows **4900** rpm
